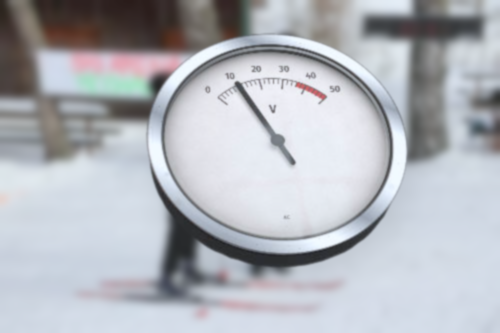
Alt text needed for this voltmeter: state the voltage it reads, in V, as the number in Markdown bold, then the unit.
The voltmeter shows **10** V
